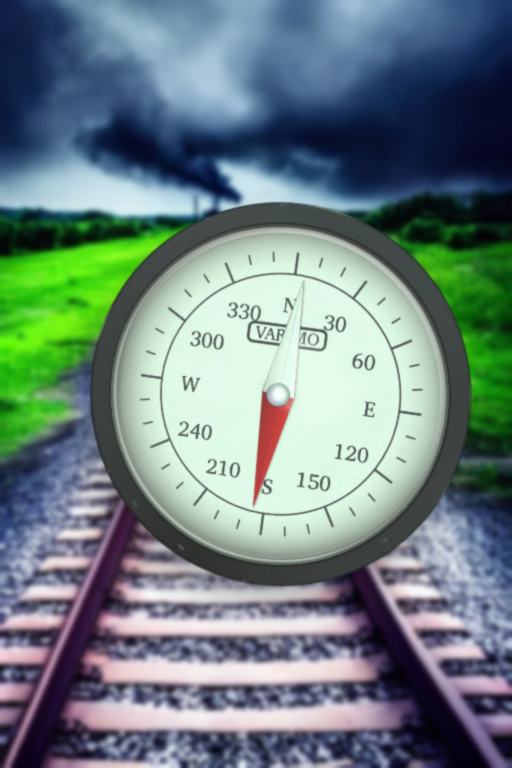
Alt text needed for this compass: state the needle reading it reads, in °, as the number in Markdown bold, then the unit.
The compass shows **185** °
